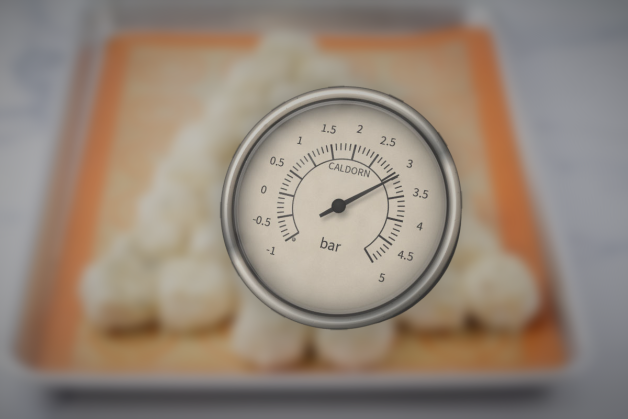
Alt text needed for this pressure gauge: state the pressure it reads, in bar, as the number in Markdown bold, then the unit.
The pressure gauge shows **3.1** bar
